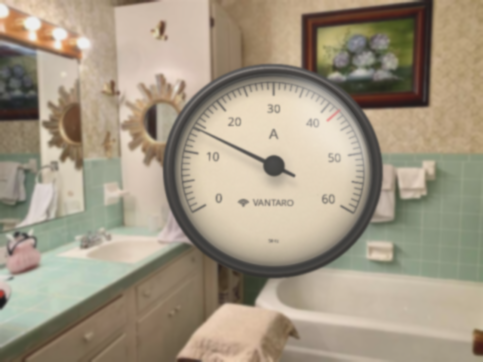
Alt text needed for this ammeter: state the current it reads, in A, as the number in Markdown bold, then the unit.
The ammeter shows **14** A
